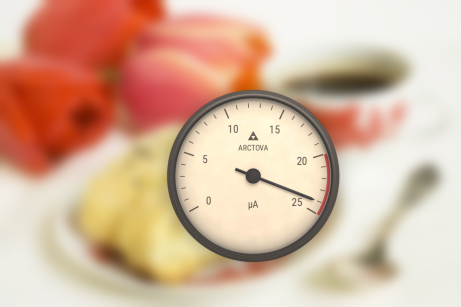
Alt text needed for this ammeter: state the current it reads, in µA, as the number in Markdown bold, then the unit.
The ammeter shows **24** µA
